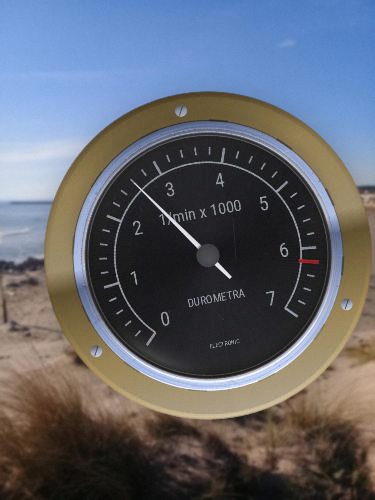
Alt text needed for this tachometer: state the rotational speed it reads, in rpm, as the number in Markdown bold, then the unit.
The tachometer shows **2600** rpm
